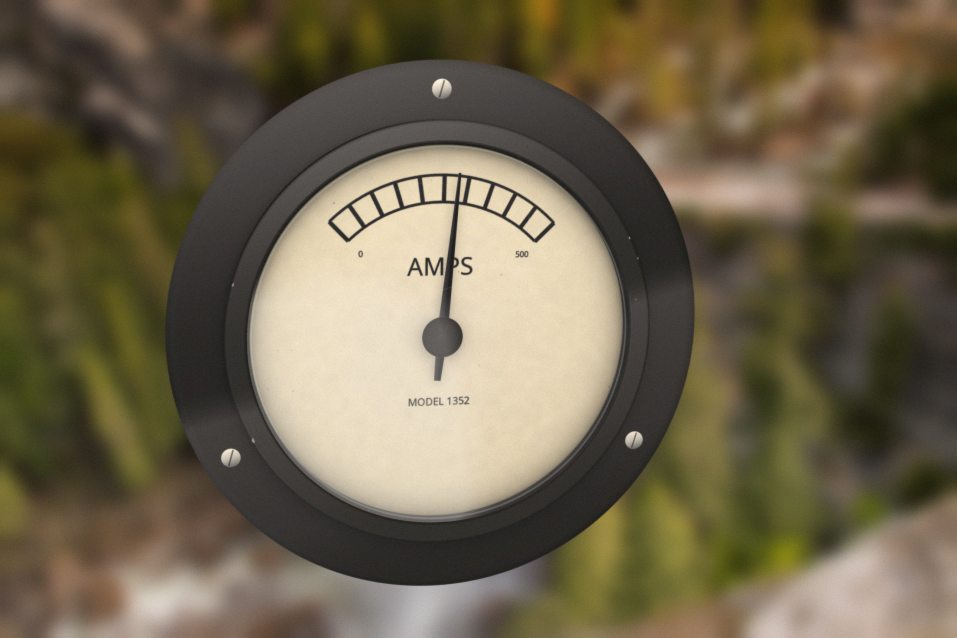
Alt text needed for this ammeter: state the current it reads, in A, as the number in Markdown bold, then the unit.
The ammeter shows **275** A
